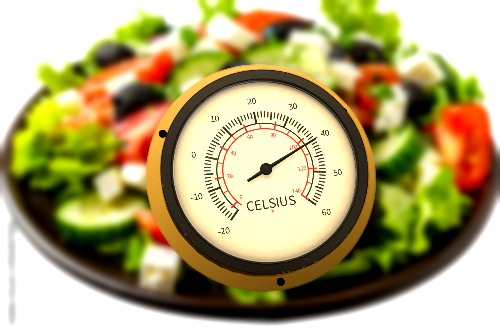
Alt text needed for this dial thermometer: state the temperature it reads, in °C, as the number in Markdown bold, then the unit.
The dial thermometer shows **40** °C
